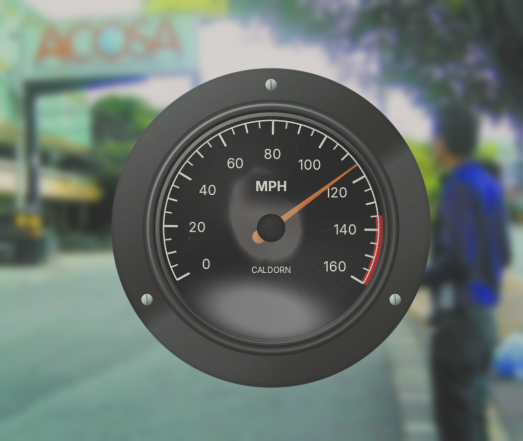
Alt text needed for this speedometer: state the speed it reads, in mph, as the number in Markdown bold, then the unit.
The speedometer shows **115** mph
